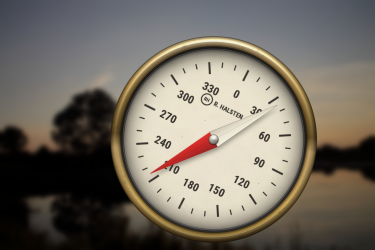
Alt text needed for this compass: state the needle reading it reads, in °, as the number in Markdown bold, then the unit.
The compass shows **215** °
